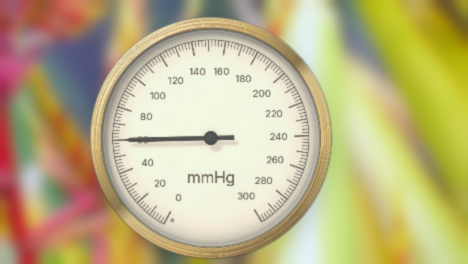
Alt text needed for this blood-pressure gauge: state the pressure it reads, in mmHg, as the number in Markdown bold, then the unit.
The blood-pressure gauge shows **60** mmHg
